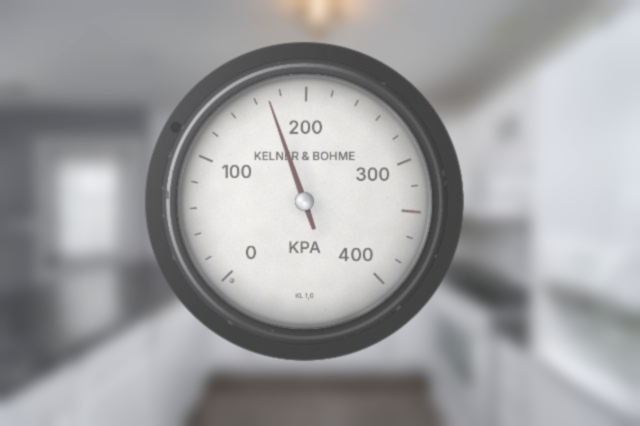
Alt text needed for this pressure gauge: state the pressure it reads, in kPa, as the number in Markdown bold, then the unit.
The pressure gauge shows **170** kPa
